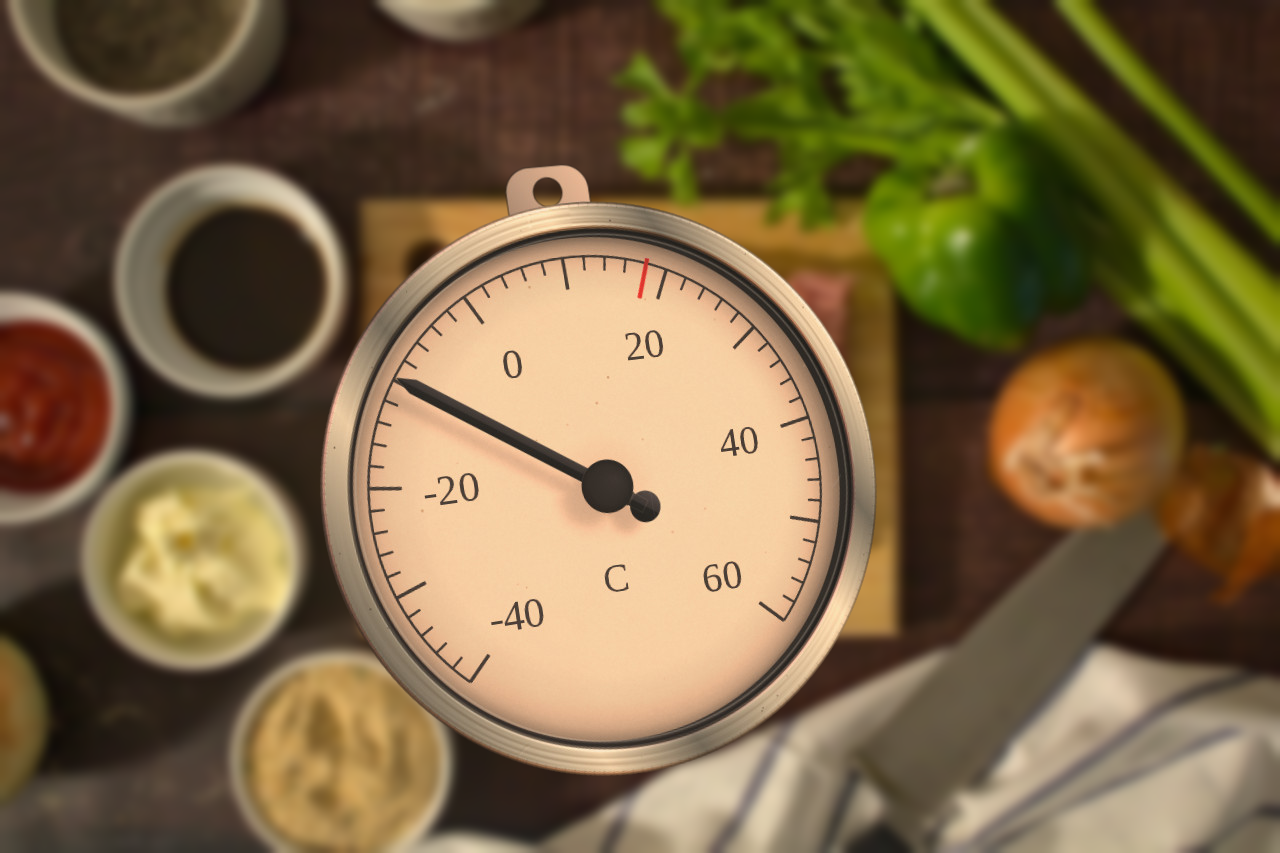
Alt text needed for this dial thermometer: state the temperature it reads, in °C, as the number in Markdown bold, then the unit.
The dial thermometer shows **-10** °C
